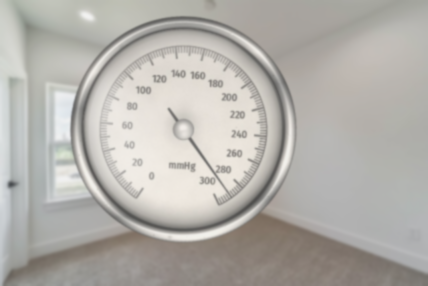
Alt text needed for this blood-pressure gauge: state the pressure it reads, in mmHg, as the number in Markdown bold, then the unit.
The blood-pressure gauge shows **290** mmHg
